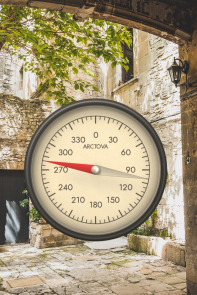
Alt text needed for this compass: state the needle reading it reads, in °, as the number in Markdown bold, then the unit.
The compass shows **280** °
